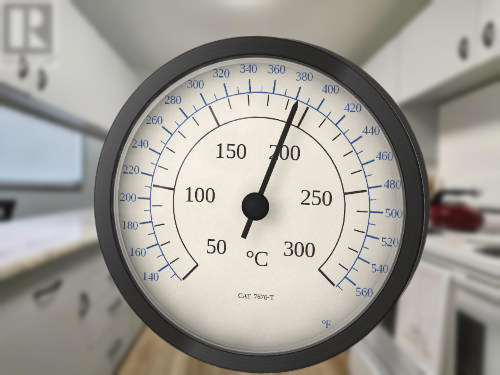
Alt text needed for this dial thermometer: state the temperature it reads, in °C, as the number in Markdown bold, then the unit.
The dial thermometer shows **195** °C
